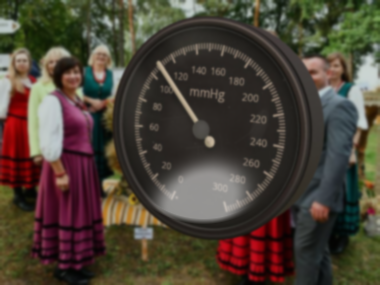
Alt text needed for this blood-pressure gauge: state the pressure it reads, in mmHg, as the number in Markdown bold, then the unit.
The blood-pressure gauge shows **110** mmHg
